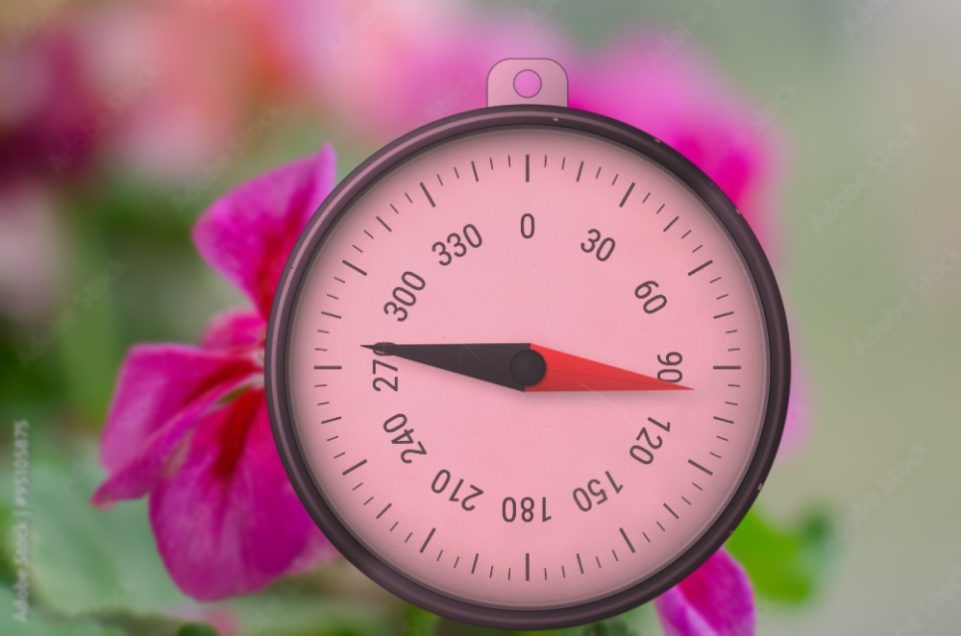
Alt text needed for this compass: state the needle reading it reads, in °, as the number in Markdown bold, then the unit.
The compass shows **97.5** °
